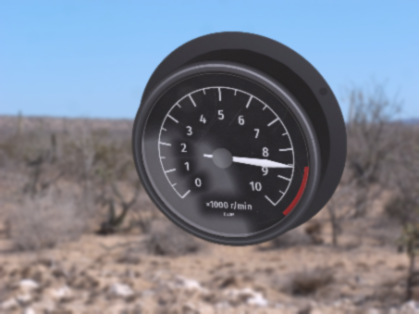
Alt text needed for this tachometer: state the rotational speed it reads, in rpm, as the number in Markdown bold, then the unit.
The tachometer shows **8500** rpm
